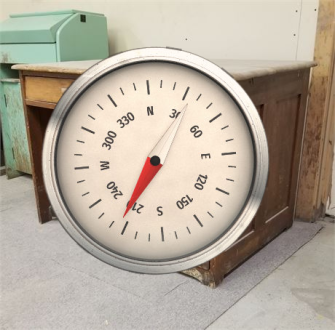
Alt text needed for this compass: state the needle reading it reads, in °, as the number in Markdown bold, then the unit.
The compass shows **215** °
